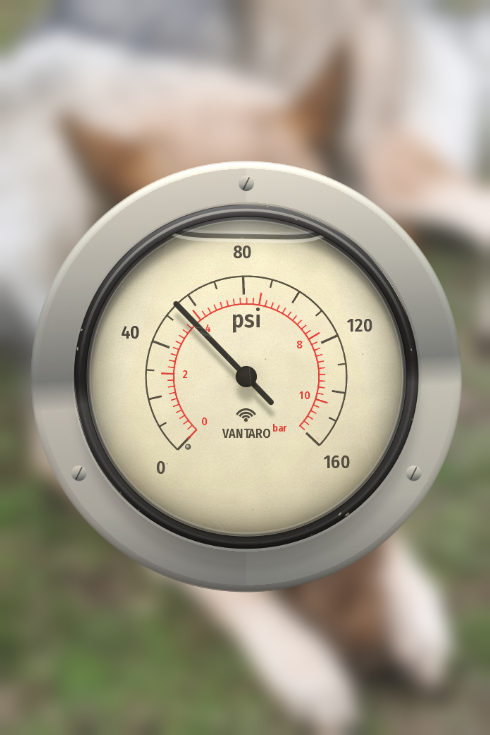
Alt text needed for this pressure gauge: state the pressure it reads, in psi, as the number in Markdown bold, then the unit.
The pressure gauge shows **55** psi
